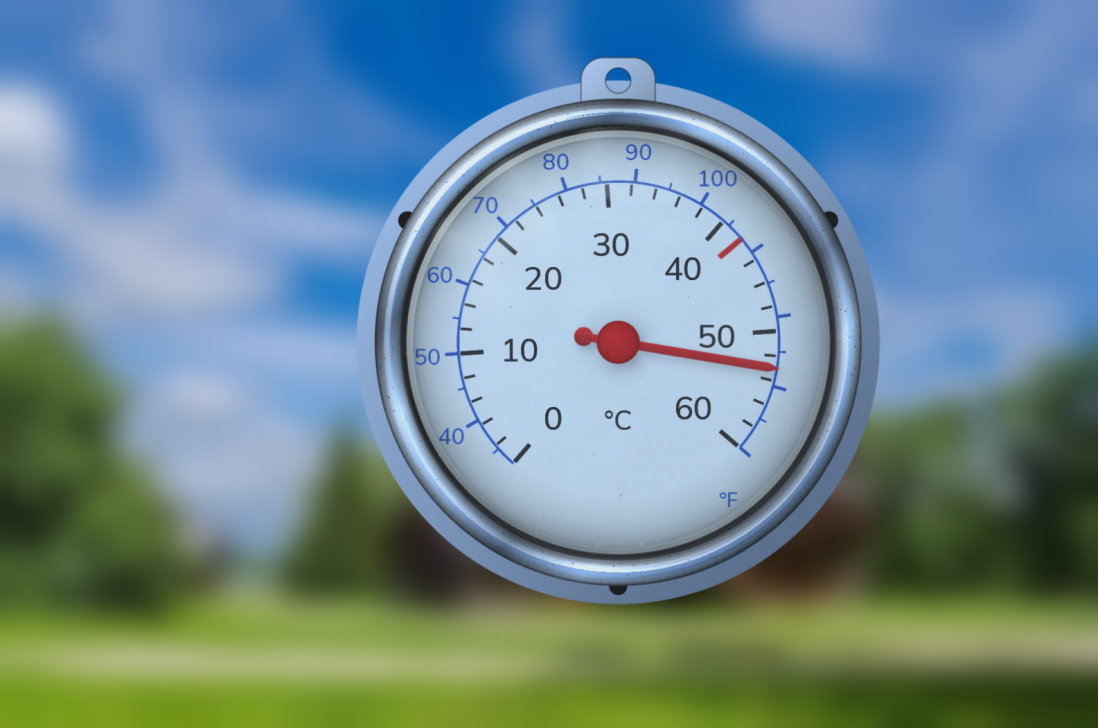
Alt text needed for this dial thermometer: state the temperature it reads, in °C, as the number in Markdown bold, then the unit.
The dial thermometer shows **53** °C
